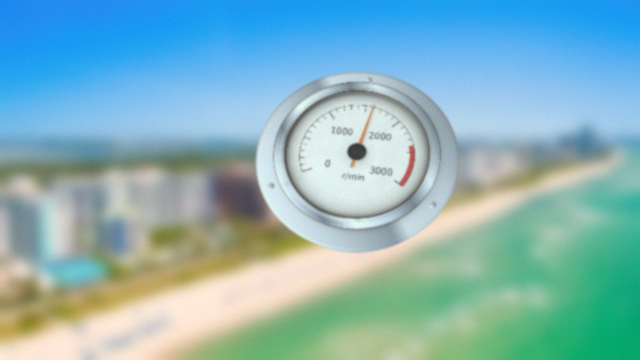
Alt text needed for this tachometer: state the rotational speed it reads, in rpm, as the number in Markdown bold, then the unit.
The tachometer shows **1600** rpm
